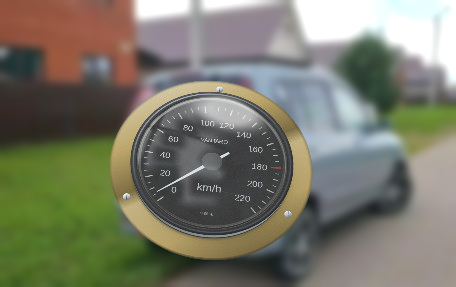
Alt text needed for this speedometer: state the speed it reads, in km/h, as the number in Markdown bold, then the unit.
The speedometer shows **5** km/h
